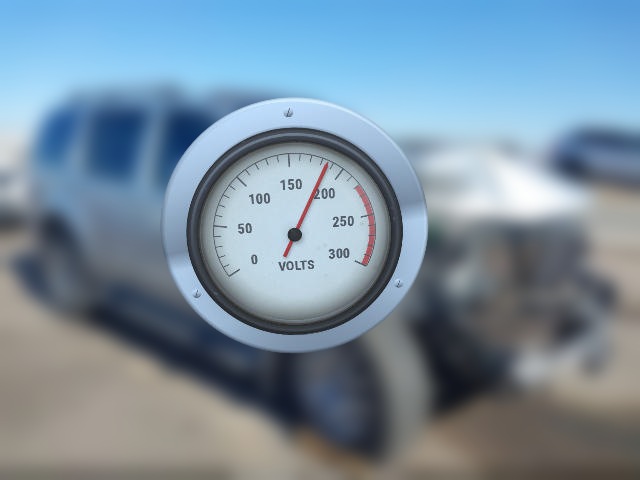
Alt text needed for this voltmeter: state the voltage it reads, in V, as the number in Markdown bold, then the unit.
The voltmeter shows **185** V
